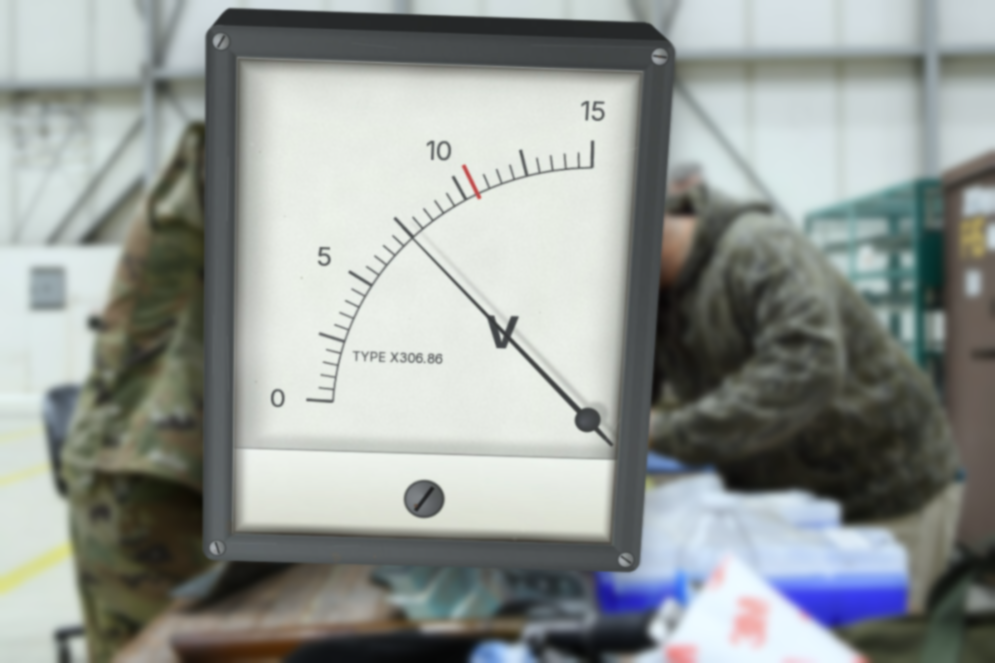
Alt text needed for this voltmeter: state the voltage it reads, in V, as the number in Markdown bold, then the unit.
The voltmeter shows **7.5** V
